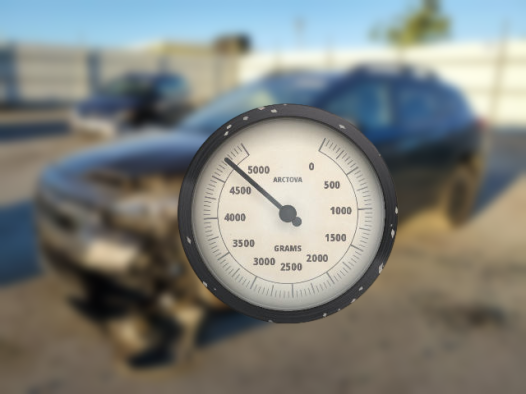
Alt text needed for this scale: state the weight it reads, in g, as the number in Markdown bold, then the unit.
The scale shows **4750** g
